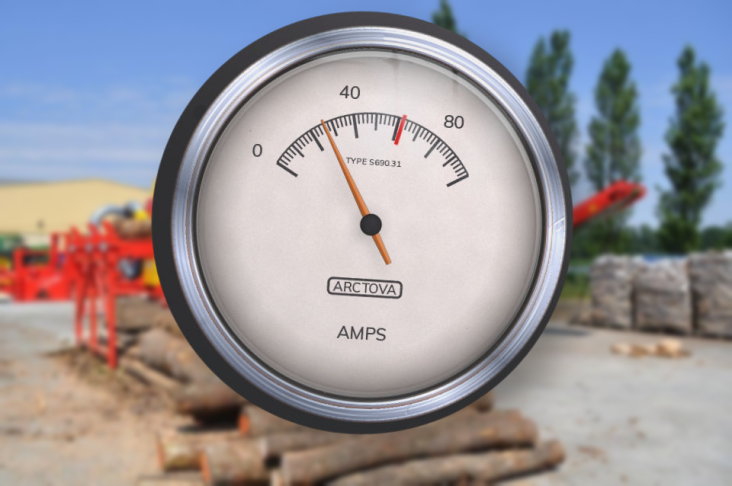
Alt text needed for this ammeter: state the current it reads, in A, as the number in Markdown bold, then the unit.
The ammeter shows **26** A
